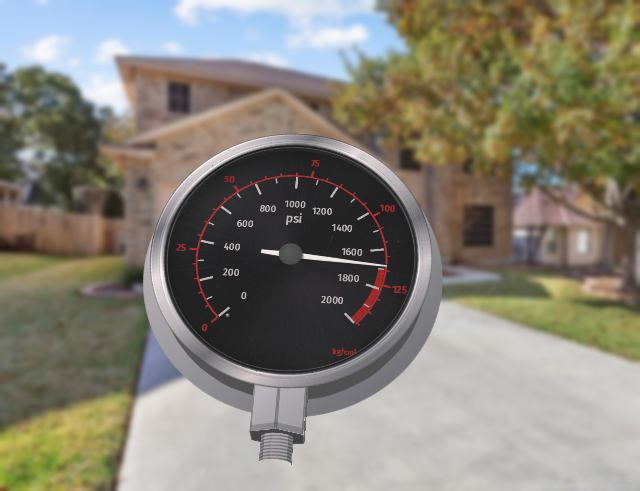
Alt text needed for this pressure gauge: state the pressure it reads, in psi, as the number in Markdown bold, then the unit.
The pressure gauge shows **1700** psi
